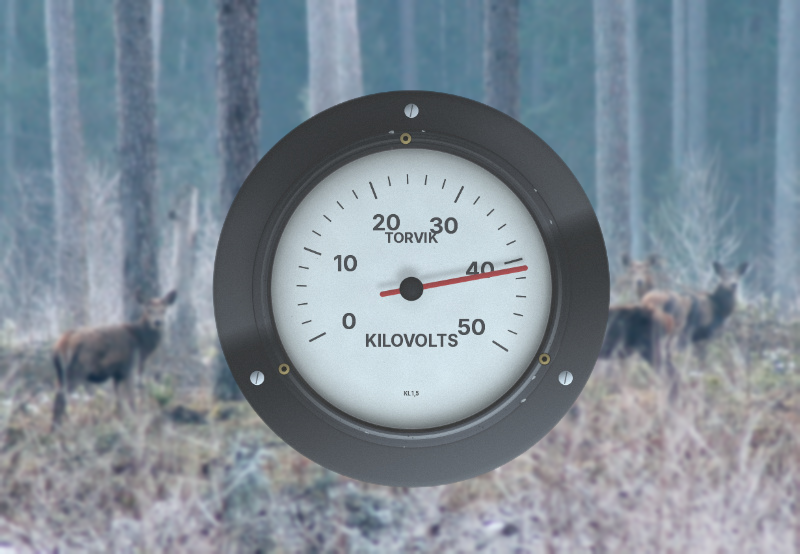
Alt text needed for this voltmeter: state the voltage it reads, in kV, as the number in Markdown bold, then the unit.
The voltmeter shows **41** kV
